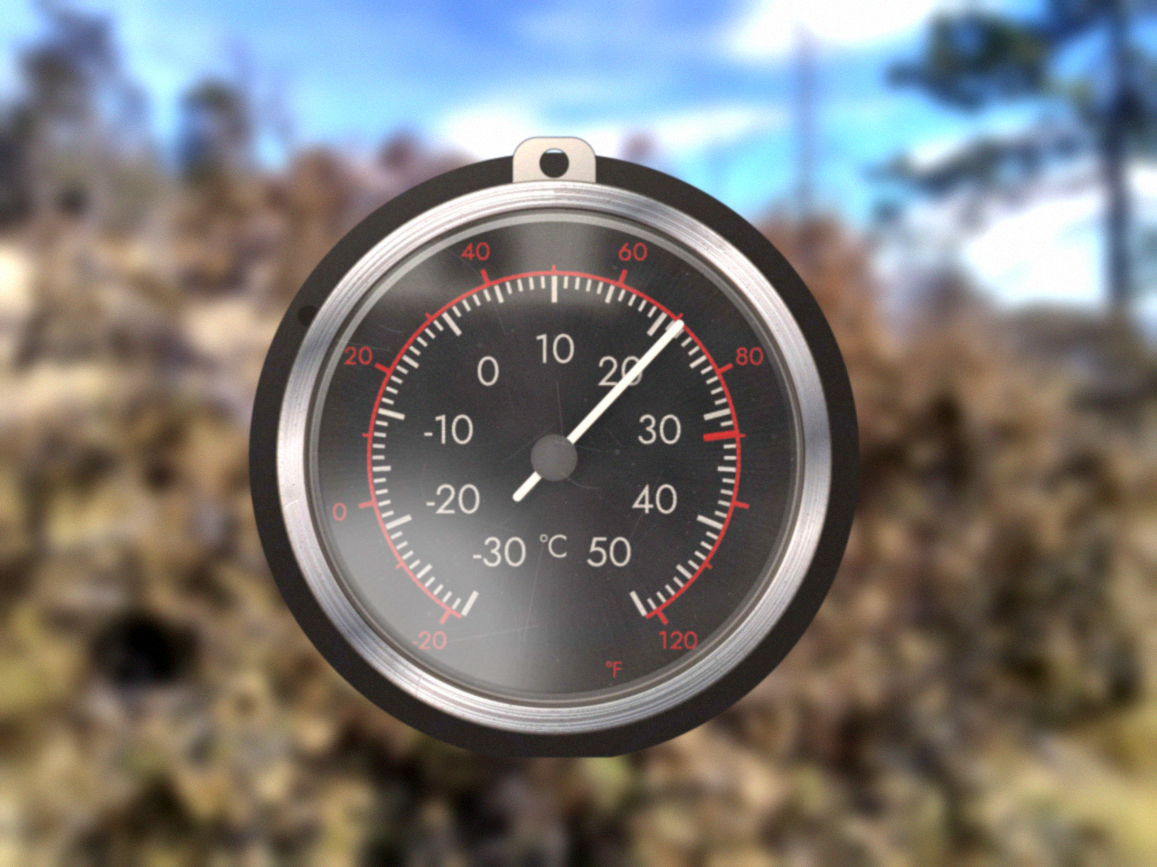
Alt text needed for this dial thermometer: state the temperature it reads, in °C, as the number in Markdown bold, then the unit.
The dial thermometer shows **21.5** °C
